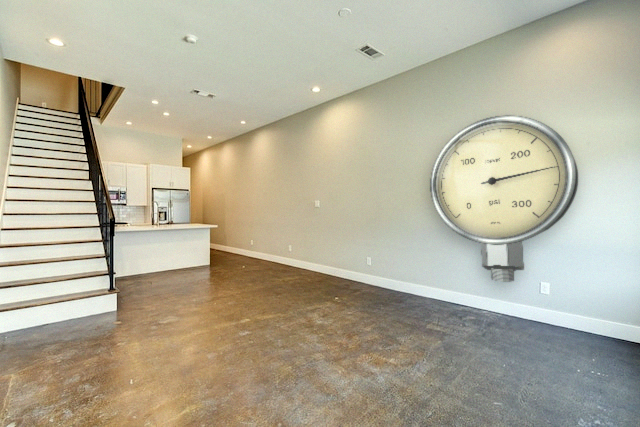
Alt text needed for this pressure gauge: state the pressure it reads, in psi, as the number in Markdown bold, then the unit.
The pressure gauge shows **240** psi
